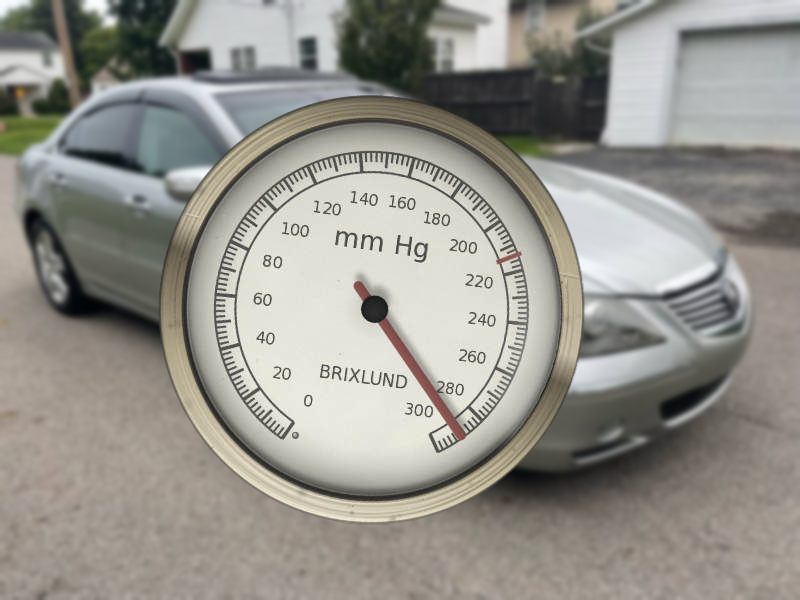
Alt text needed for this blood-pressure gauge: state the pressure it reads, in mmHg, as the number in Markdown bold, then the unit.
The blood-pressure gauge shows **290** mmHg
